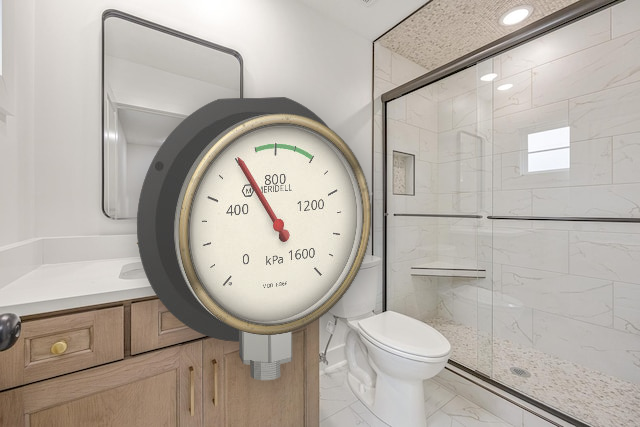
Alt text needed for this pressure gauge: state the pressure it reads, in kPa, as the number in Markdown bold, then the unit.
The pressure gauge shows **600** kPa
